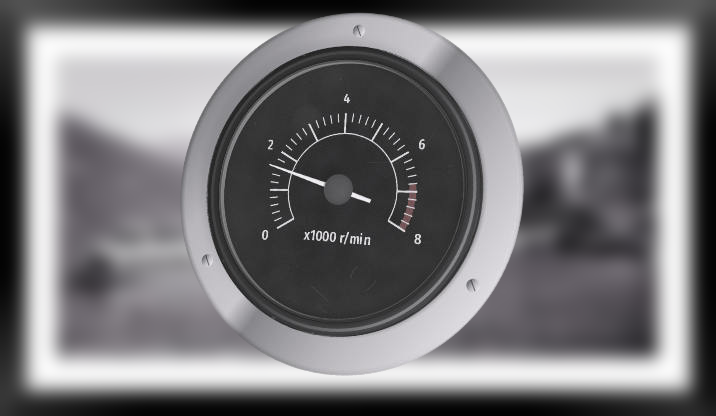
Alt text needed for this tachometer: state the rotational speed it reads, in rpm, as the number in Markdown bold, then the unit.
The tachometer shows **1600** rpm
